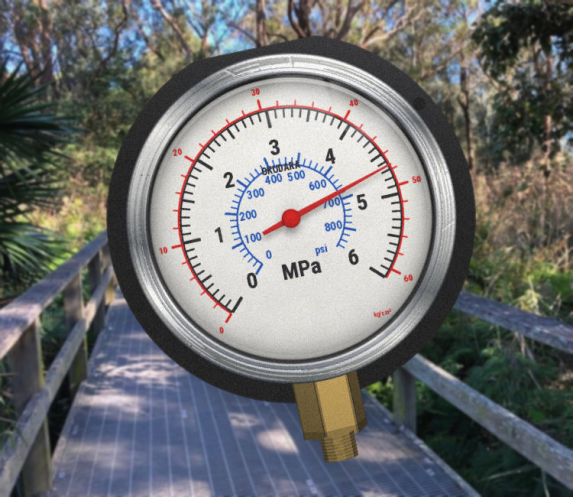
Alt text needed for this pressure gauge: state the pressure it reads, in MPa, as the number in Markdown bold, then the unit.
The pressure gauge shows **4.65** MPa
